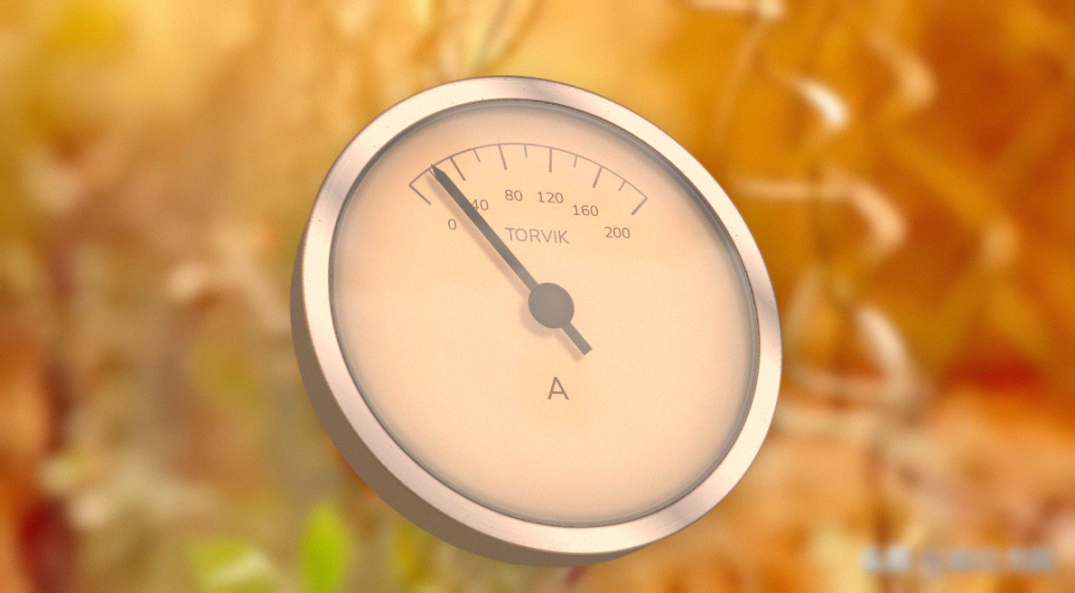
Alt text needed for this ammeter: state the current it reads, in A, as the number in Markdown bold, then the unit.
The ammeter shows **20** A
